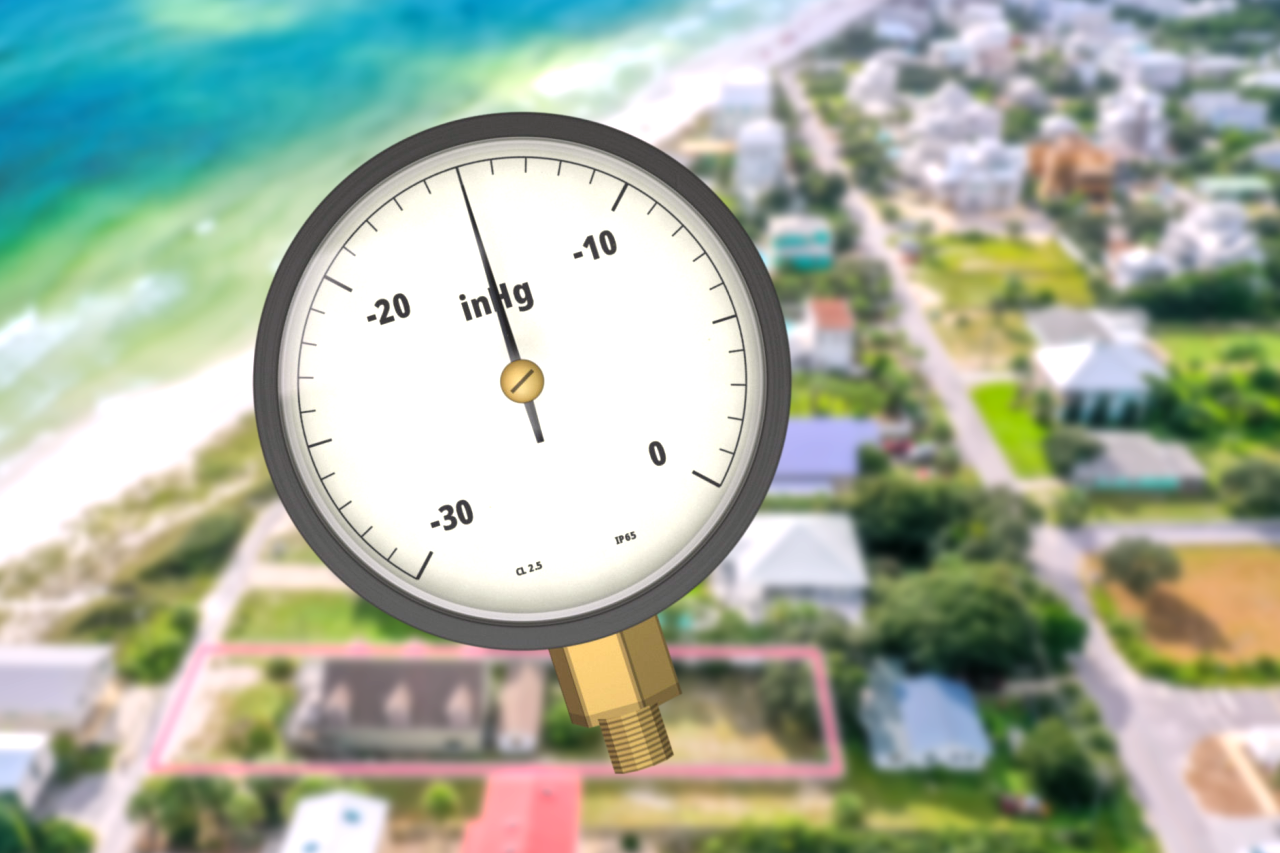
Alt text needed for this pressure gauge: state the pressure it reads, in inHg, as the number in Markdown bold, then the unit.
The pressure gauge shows **-15** inHg
